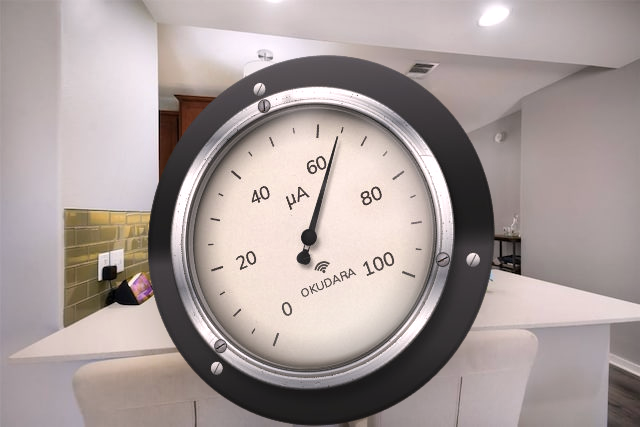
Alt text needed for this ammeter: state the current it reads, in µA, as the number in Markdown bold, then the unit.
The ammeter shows **65** µA
